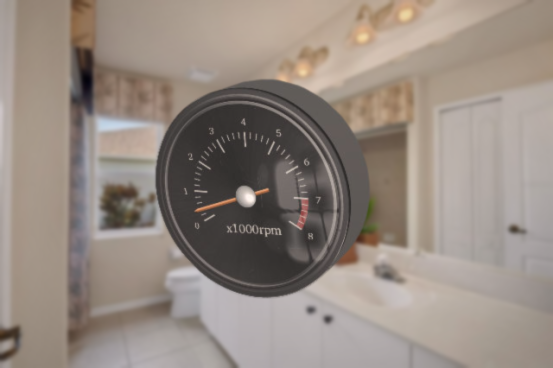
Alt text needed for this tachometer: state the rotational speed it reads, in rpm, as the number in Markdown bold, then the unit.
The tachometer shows **400** rpm
